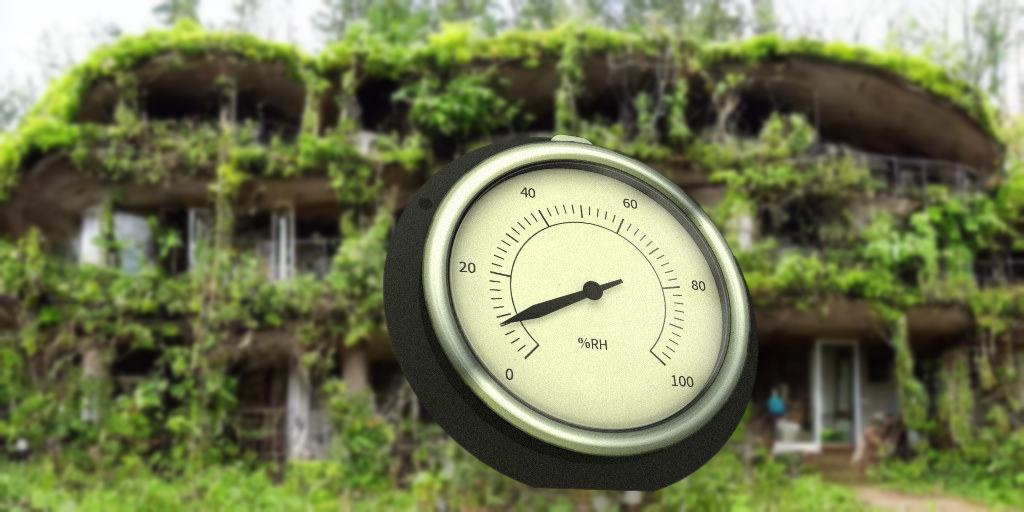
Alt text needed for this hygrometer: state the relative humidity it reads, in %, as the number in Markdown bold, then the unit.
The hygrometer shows **8** %
